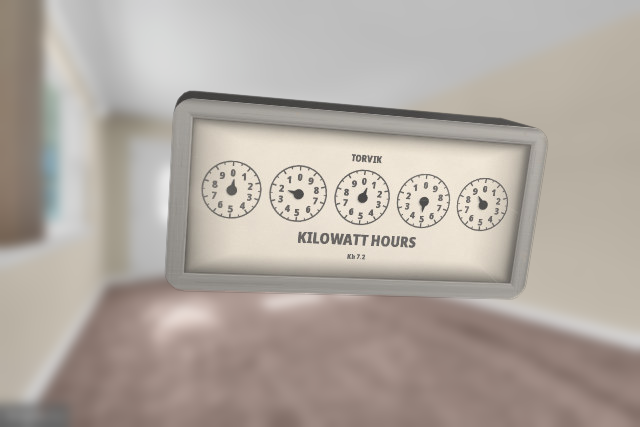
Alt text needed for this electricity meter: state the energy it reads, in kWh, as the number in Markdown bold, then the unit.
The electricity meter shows **2049** kWh
